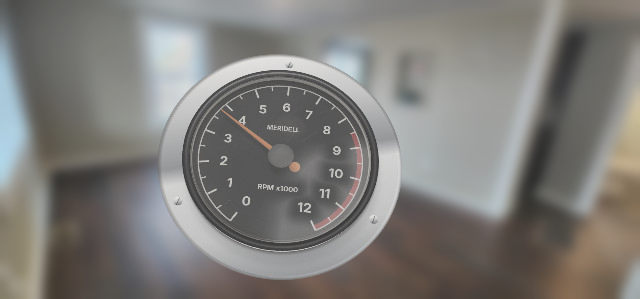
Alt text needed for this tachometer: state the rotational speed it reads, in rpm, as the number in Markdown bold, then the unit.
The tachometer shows **3750** rpm
